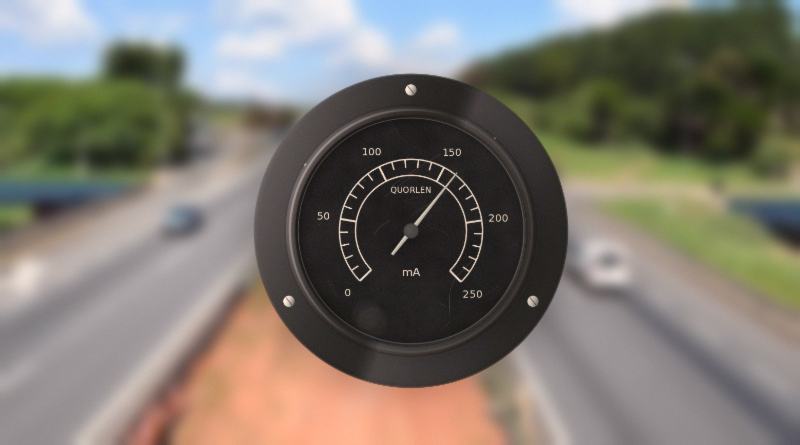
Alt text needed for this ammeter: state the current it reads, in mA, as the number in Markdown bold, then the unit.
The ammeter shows **160** mA
